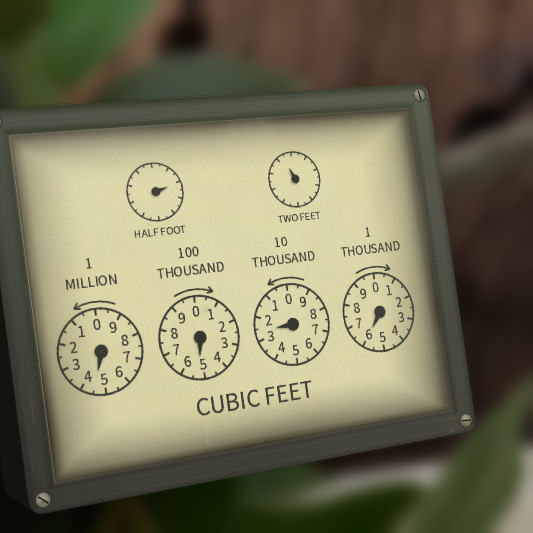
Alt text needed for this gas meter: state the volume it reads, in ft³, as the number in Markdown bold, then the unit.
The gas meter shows **452600** ft³
